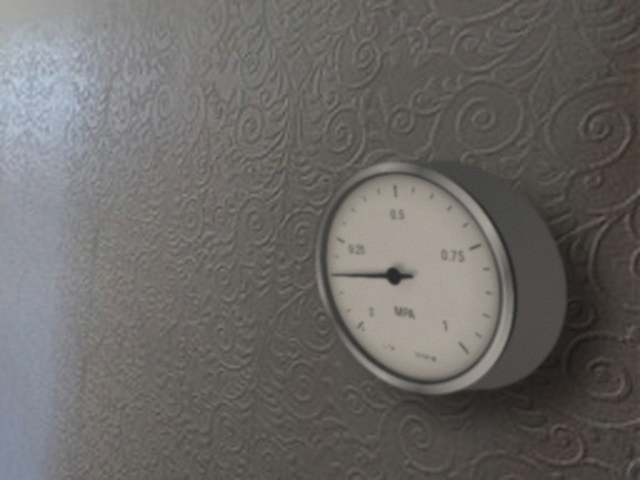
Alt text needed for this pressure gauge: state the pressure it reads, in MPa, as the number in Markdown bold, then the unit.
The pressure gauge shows **0.15** MPa
